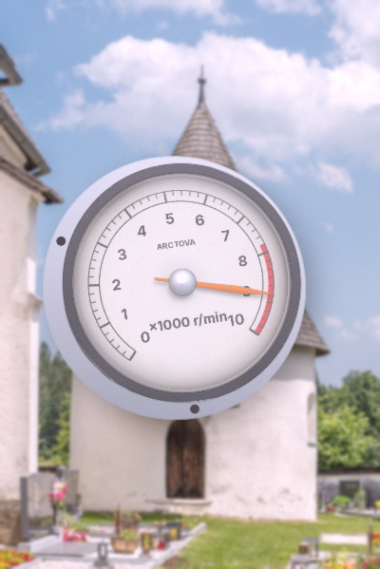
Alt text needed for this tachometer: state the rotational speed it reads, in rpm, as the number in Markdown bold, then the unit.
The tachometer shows **9000** rpm
